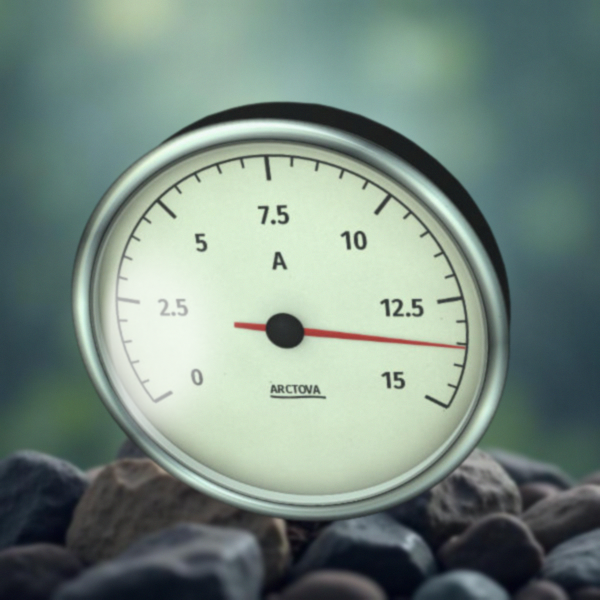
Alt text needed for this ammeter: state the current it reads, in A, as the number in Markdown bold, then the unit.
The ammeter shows **13.5** A
